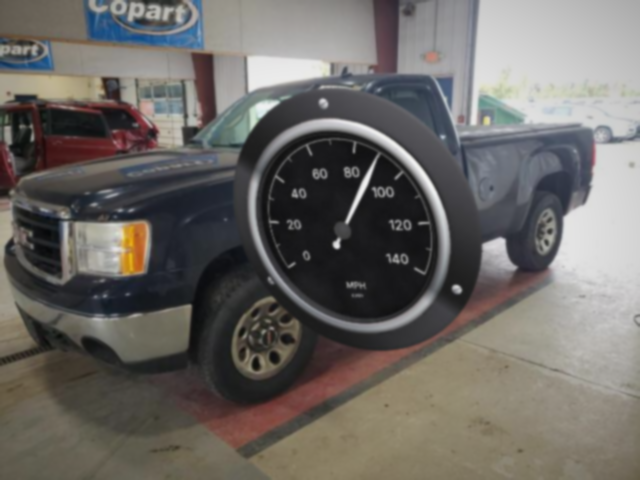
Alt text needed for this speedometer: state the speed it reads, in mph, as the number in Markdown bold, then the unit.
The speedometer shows **90** mph
